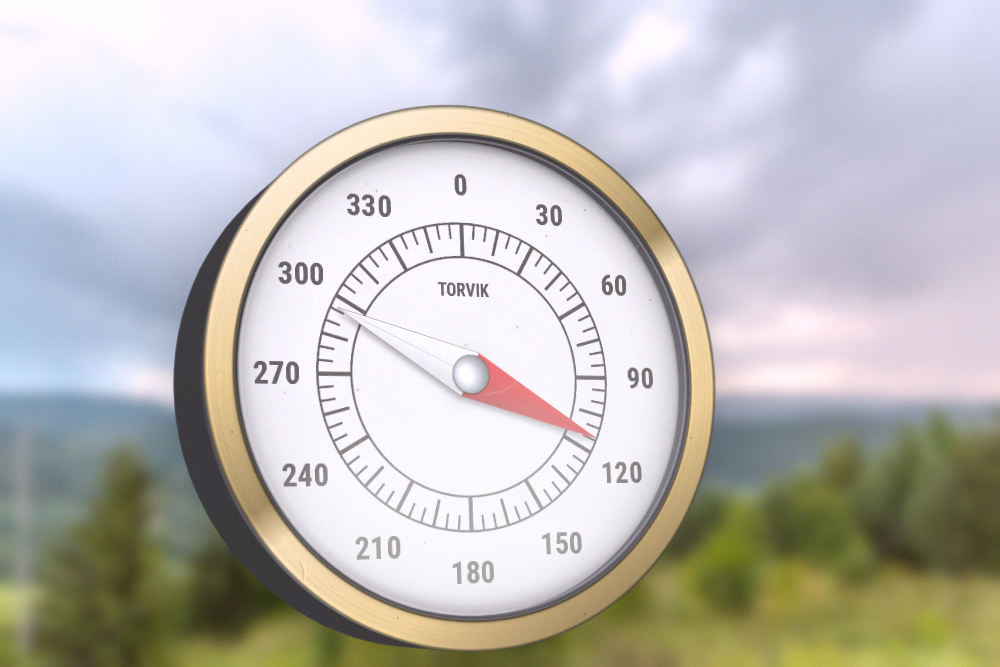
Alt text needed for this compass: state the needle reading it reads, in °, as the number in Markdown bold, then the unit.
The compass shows **115** °
